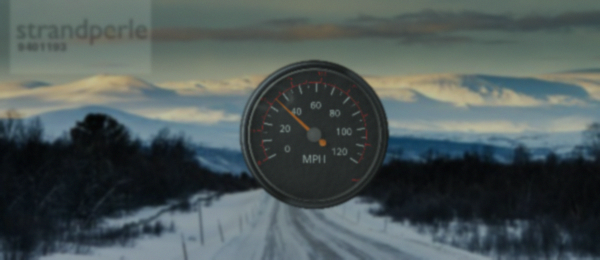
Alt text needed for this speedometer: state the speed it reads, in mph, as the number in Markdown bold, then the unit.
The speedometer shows **35** mph
